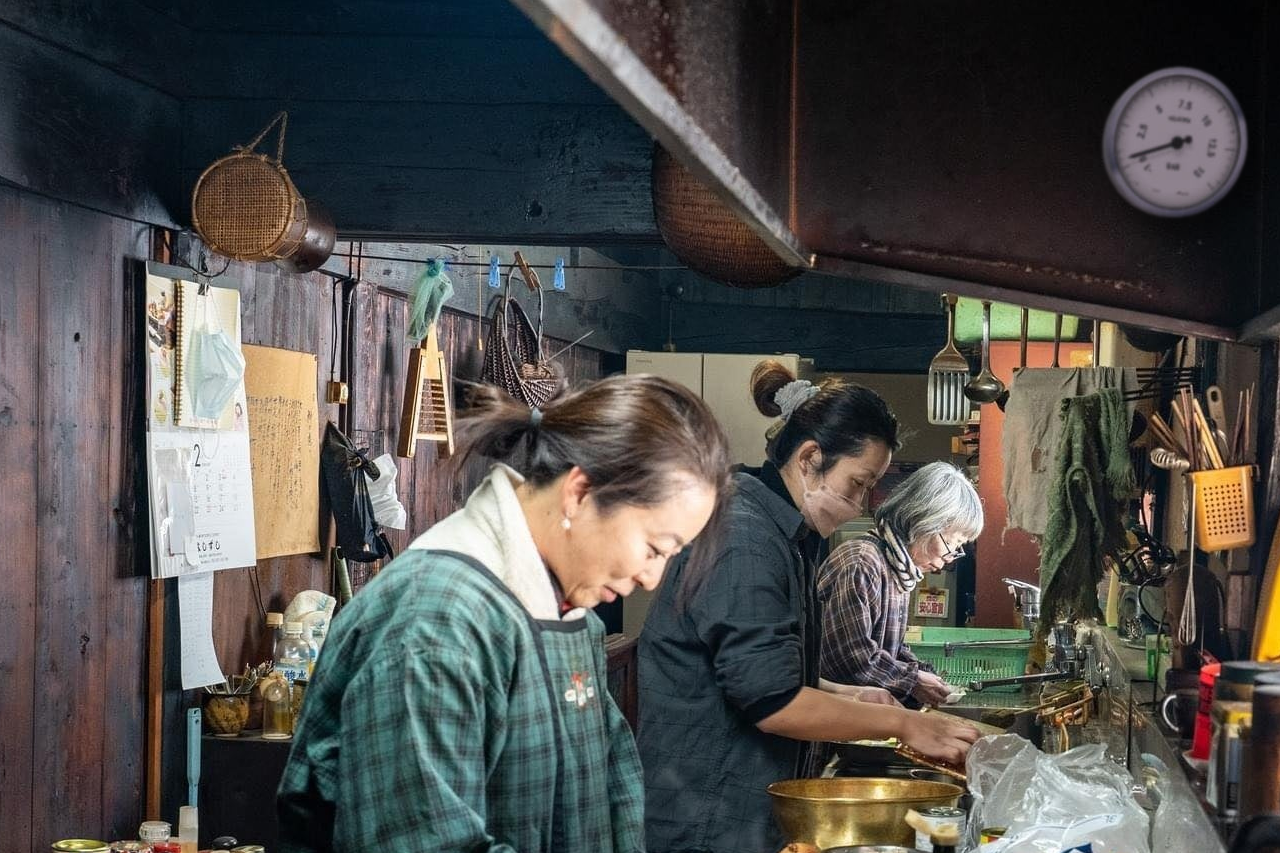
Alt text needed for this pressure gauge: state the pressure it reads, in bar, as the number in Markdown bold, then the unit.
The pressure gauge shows **0.5** bar
